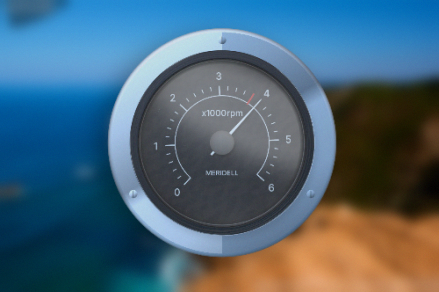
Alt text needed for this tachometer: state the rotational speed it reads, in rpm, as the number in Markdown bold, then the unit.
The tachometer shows **4000** rpm
